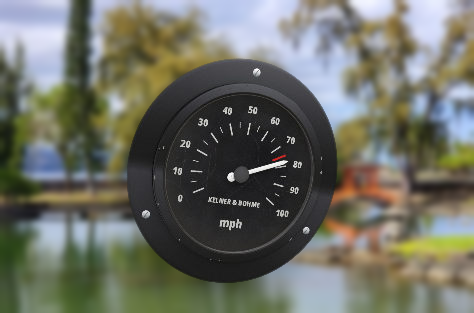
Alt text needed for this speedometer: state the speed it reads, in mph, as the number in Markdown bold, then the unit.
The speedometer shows **77.5** mph
